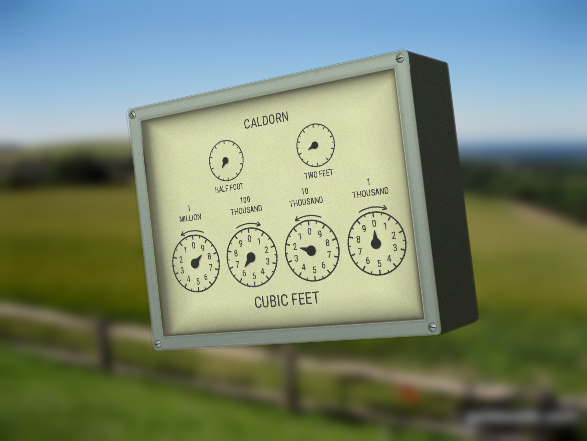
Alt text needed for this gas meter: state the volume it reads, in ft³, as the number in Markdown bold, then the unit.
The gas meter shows **862000** ft³
